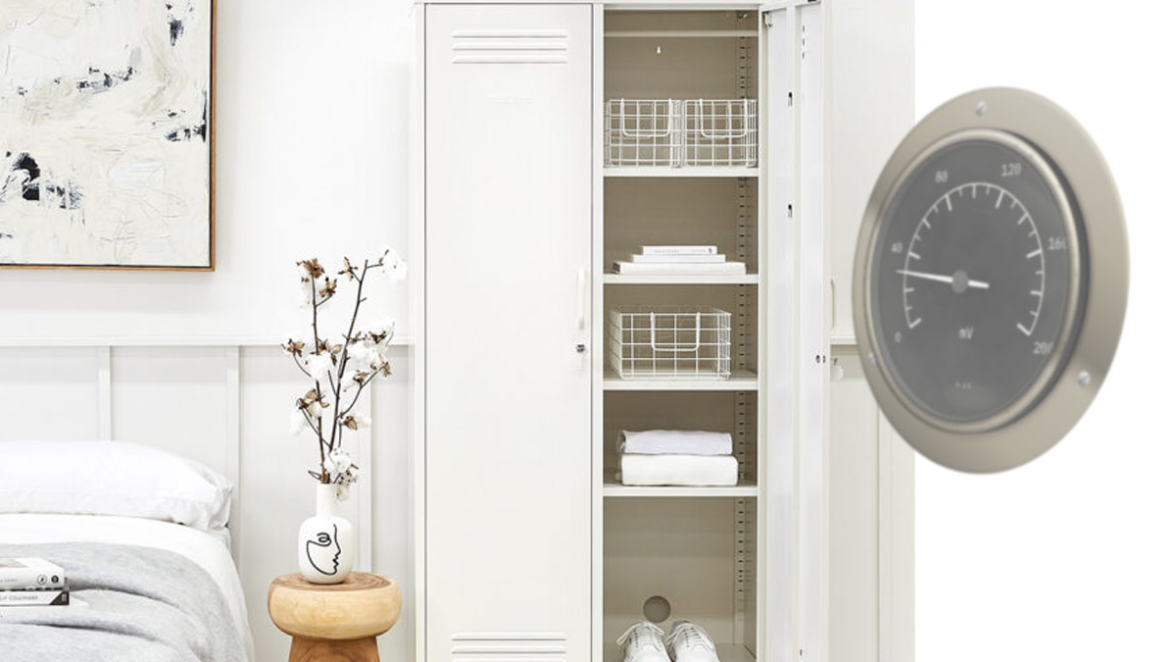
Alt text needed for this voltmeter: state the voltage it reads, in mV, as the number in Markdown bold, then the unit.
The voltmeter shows **30** mV
